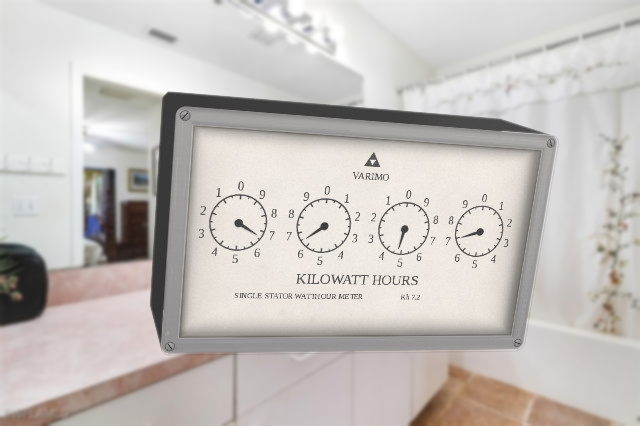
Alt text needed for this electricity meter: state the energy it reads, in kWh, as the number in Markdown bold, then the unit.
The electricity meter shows **6647** kWh
